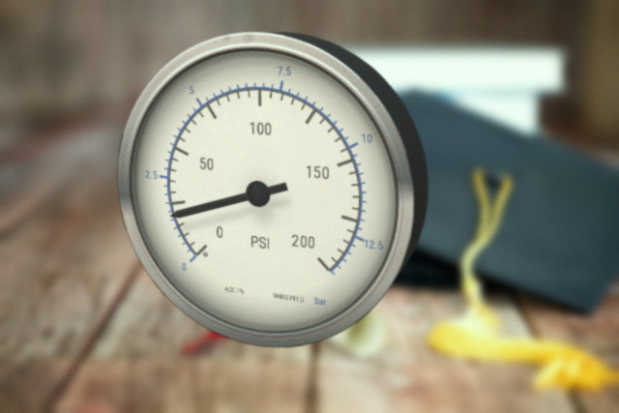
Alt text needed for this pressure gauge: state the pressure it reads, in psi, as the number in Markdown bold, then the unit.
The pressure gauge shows **20** psi
